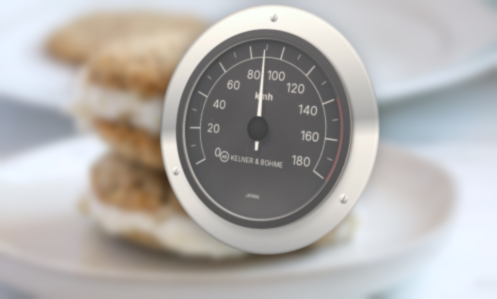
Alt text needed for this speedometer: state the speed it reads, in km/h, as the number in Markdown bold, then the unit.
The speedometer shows **90** km/h
